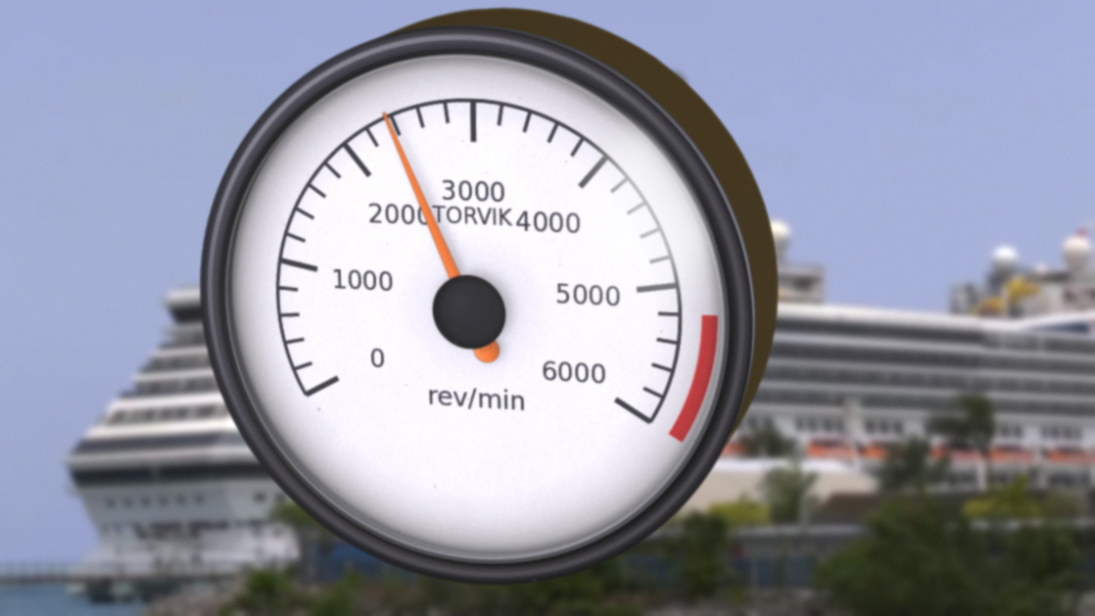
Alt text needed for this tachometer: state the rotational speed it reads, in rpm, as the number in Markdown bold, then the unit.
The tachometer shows **2400** rpm
